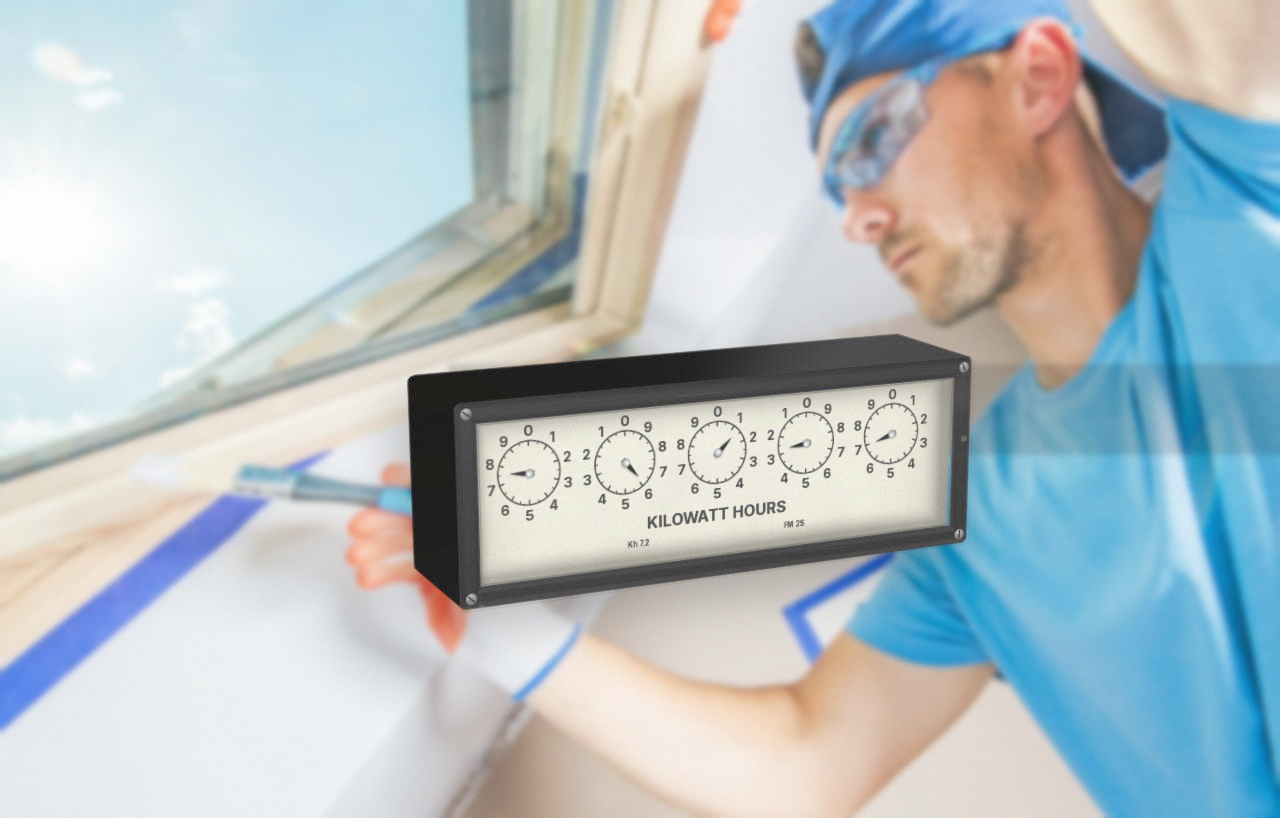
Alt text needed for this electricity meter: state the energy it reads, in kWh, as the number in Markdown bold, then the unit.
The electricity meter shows **76127** kWh
